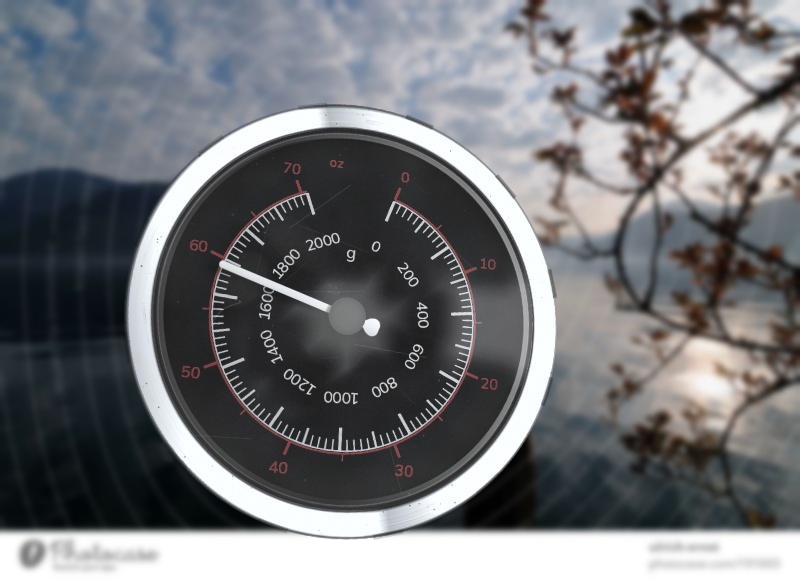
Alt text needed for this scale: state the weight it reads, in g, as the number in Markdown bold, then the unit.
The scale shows **1680** g
